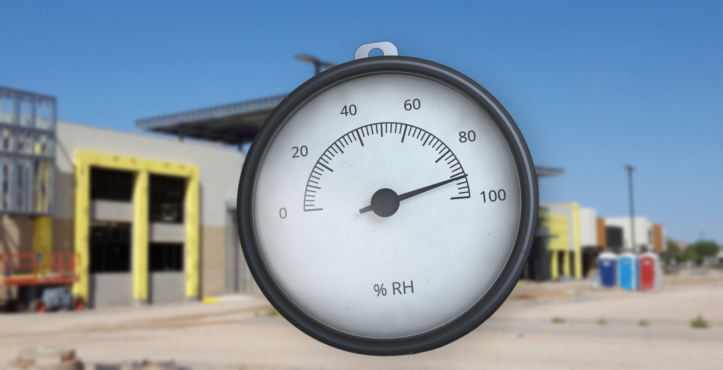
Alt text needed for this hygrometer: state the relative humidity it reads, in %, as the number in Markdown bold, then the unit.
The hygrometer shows **92** %
